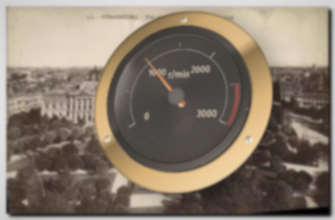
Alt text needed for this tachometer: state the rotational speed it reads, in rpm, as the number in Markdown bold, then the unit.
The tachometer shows **1000** rpm
